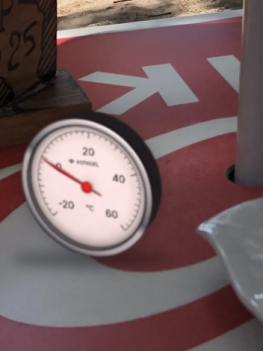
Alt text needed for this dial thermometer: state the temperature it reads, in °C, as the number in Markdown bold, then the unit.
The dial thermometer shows **0** °C
